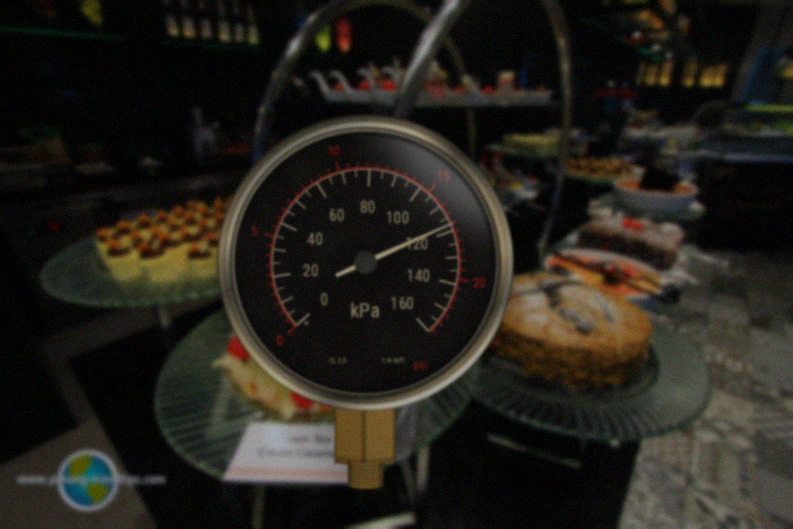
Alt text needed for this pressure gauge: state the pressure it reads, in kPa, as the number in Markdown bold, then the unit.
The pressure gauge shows **117.5** kPa
